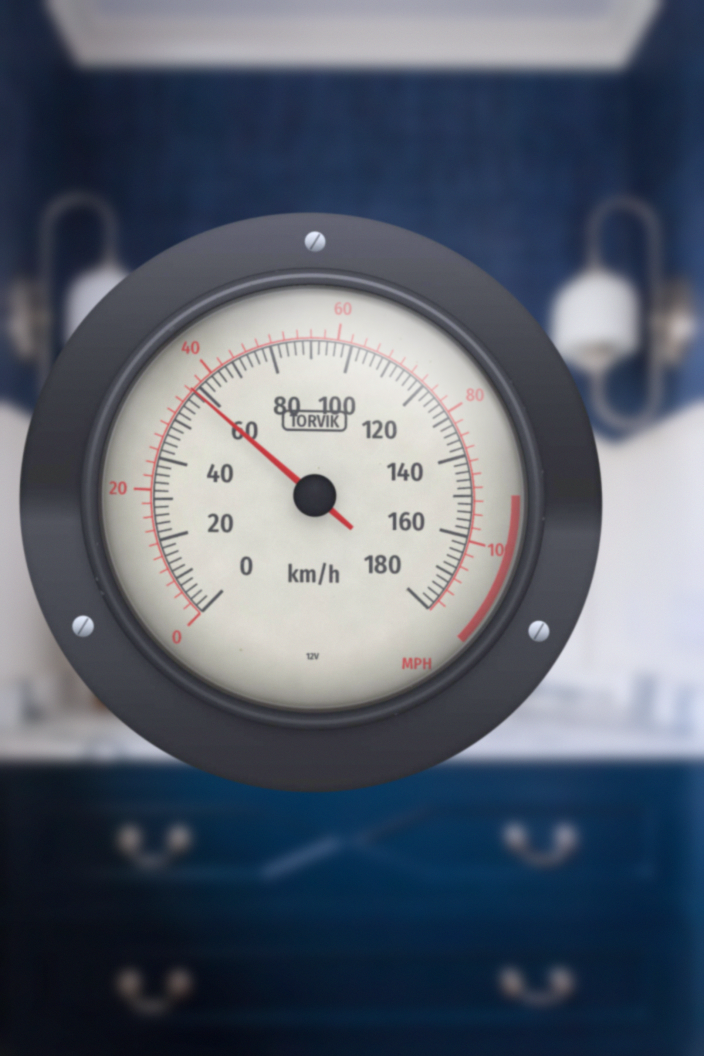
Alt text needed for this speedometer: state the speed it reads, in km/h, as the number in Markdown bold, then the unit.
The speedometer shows **58** km/h
